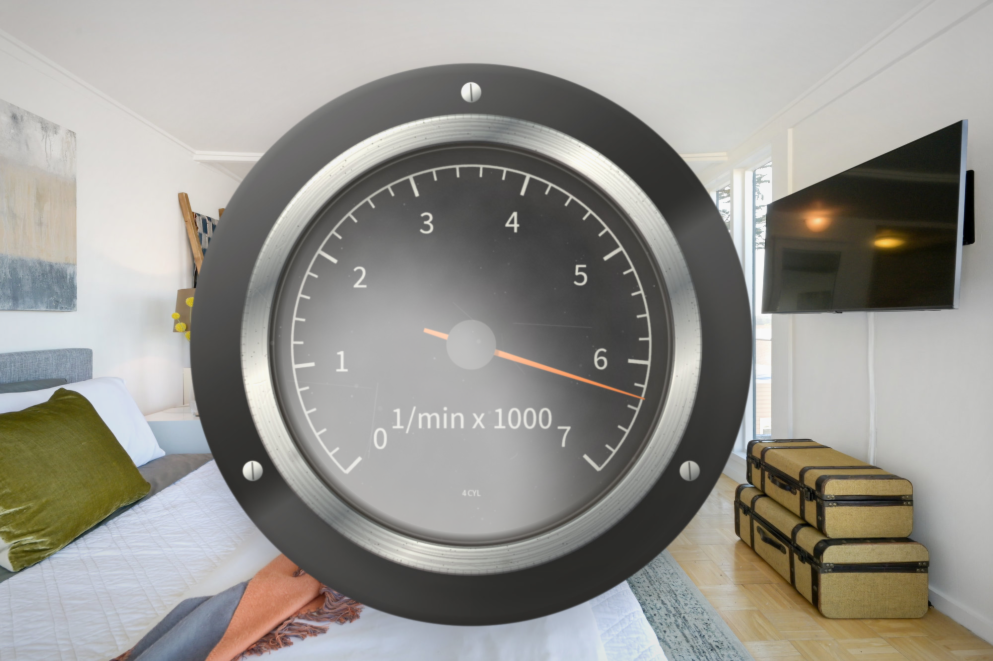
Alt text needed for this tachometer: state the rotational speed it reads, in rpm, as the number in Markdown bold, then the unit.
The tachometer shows **6300** rpm
